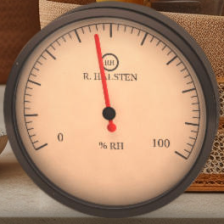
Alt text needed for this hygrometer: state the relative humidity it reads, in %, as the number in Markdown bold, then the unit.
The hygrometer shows **46** %
